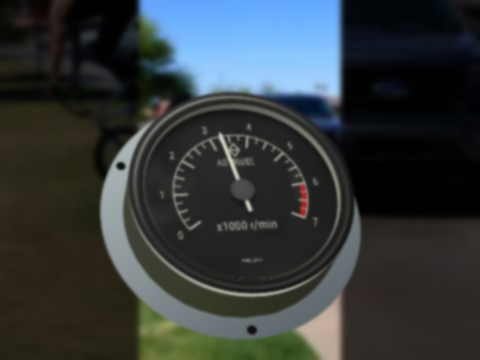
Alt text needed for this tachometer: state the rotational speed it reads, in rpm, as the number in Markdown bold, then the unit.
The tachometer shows **3250** rpm
